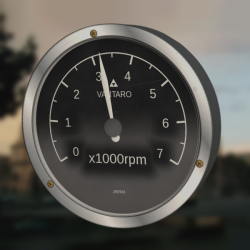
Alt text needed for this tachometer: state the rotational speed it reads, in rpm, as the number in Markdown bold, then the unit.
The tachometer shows **3250** rpm
